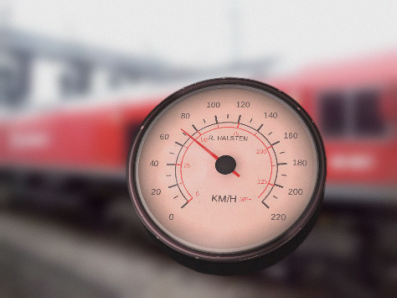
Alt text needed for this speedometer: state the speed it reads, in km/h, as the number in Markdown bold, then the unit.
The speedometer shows **70** km/h
